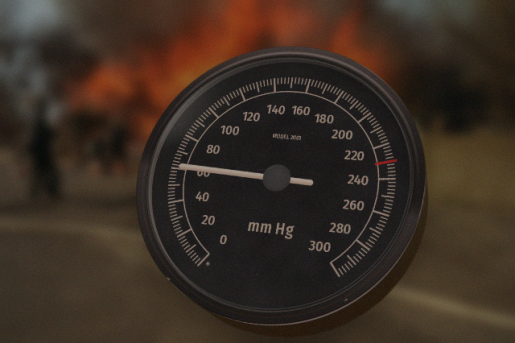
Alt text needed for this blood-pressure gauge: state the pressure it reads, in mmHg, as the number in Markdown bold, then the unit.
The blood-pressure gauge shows **60** mmHg
